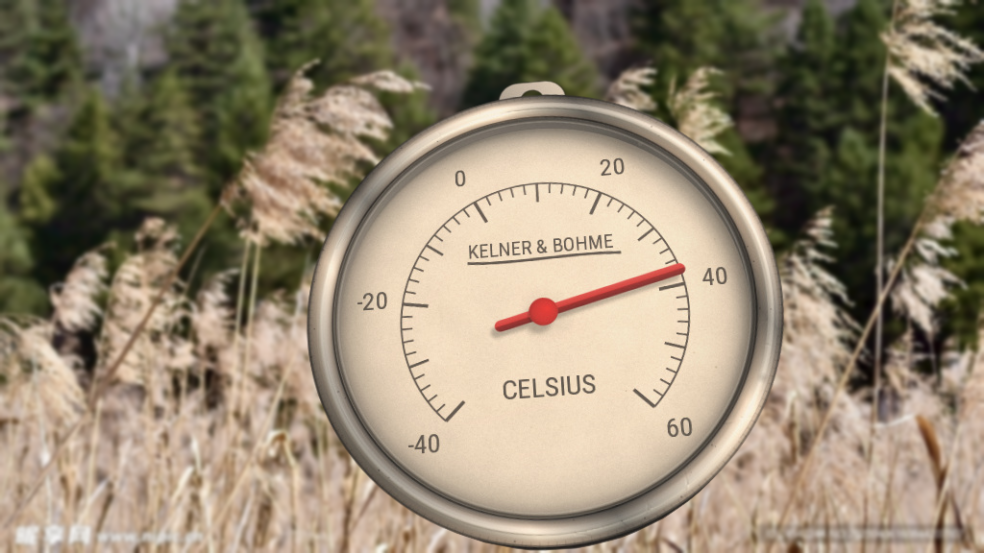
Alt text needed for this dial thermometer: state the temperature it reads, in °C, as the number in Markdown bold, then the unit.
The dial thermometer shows **38** °C
